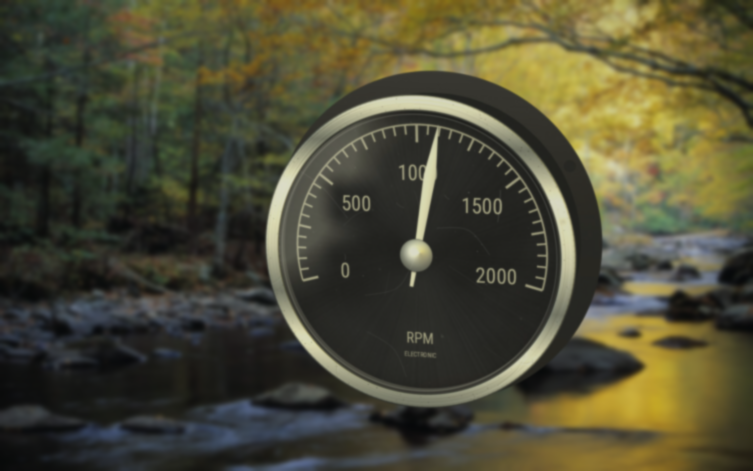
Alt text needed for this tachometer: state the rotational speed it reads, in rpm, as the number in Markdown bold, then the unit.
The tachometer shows **1100** rpm
